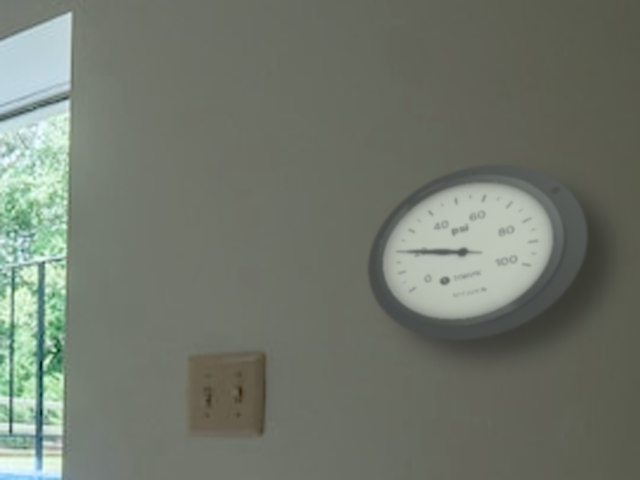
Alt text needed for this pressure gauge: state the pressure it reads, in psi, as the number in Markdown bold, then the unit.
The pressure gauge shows **20** psi
